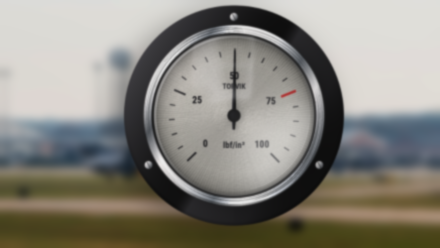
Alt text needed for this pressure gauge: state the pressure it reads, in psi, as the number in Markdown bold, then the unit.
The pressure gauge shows **50** psi
